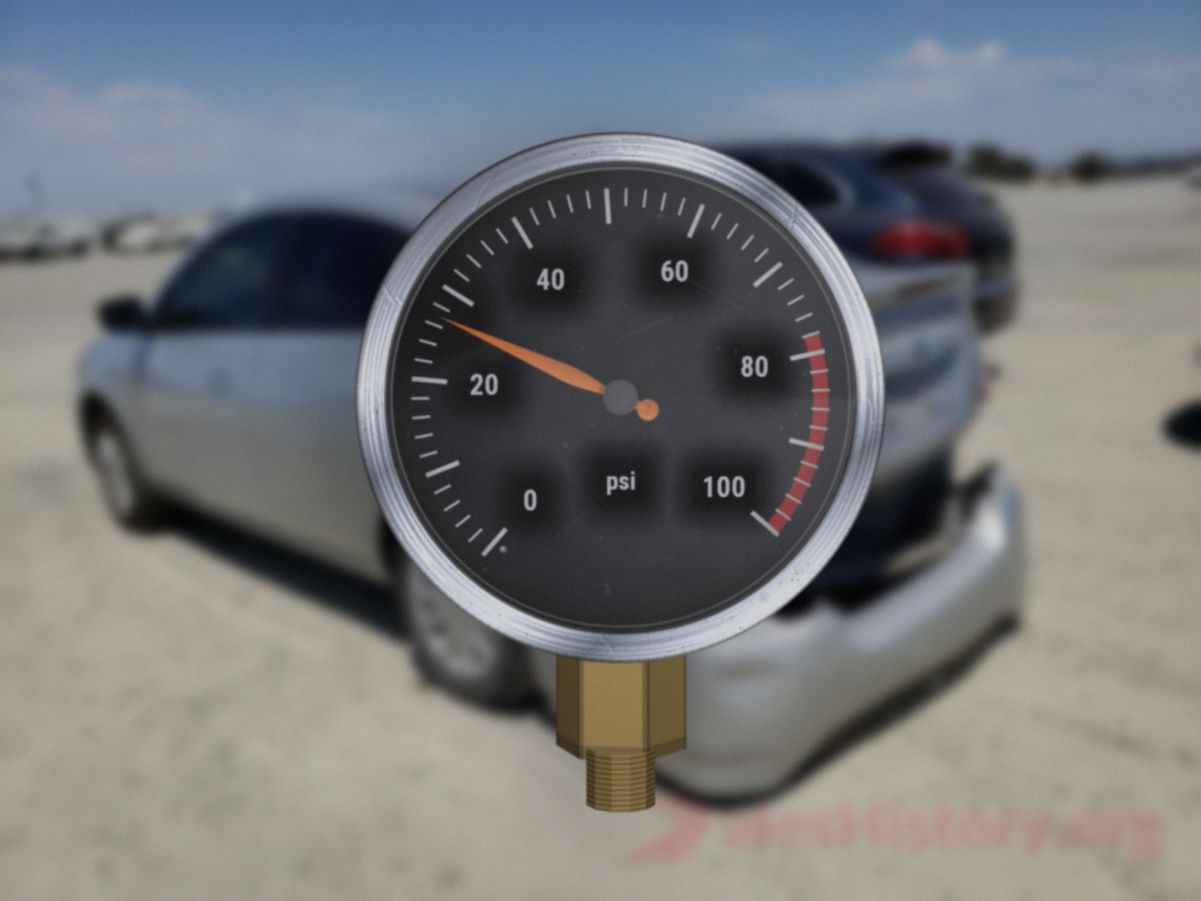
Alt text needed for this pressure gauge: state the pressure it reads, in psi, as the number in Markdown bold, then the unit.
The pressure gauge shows **27** psi
